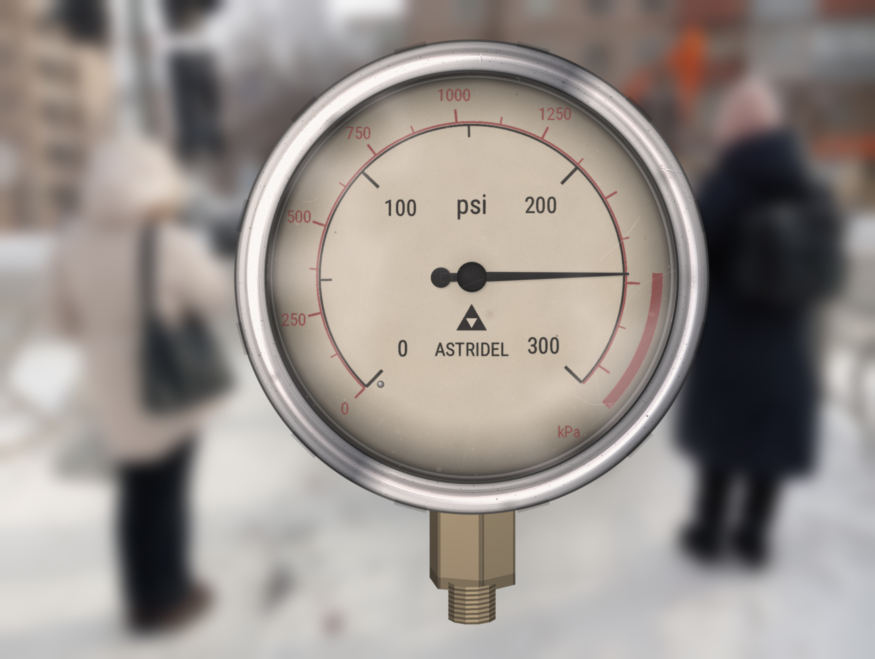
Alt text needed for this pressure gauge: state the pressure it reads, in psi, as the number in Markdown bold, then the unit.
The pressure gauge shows **250** psi
